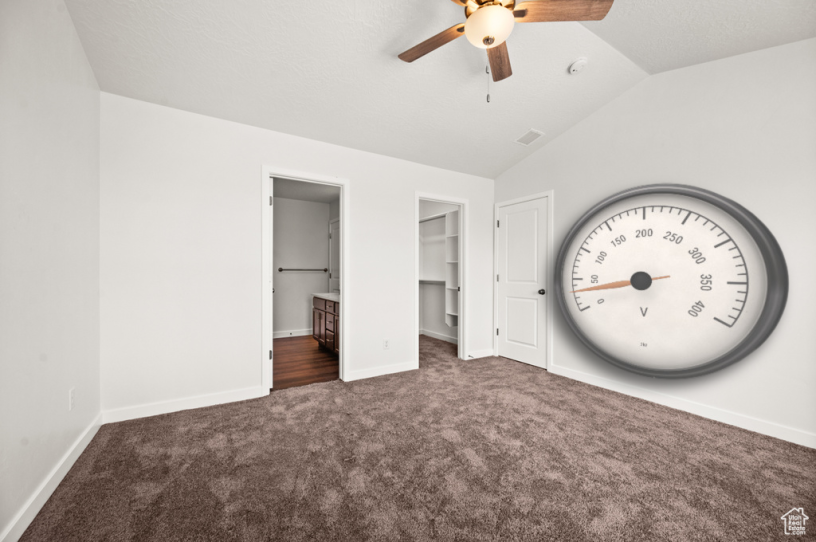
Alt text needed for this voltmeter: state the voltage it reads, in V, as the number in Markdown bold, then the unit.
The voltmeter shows **30** V
